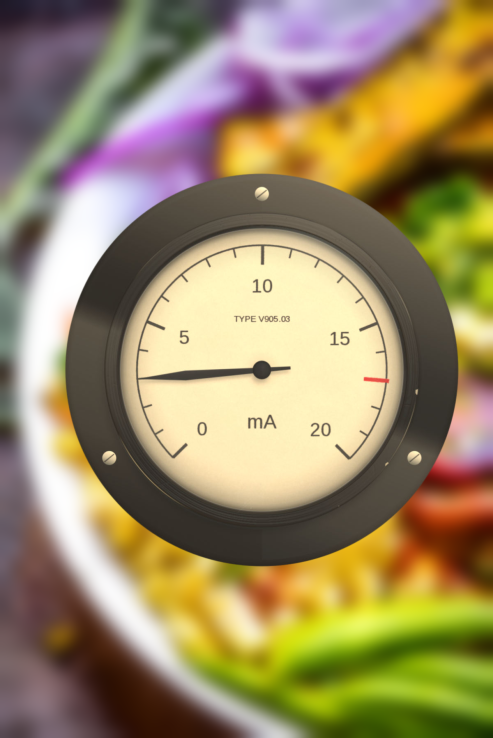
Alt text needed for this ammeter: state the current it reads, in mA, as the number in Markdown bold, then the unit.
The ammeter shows **3** mA
